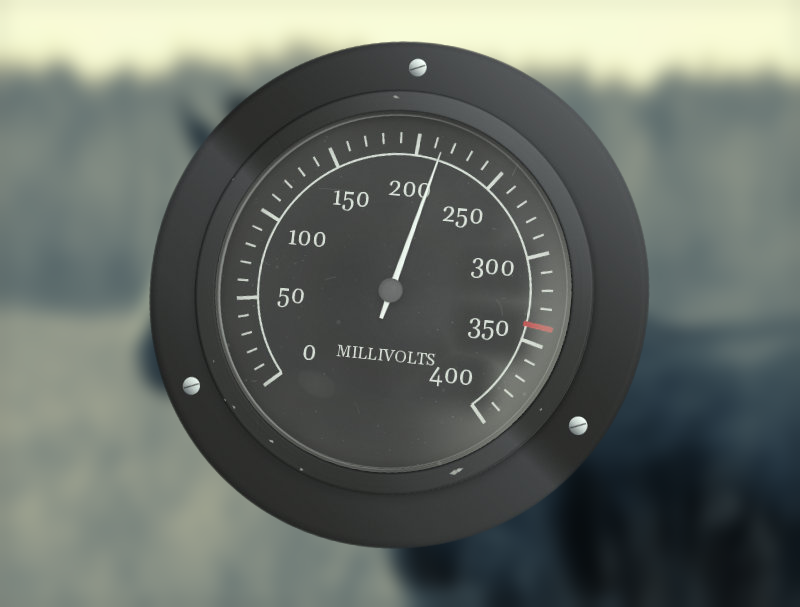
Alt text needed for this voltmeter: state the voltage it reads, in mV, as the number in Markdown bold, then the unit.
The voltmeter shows **215** mV
